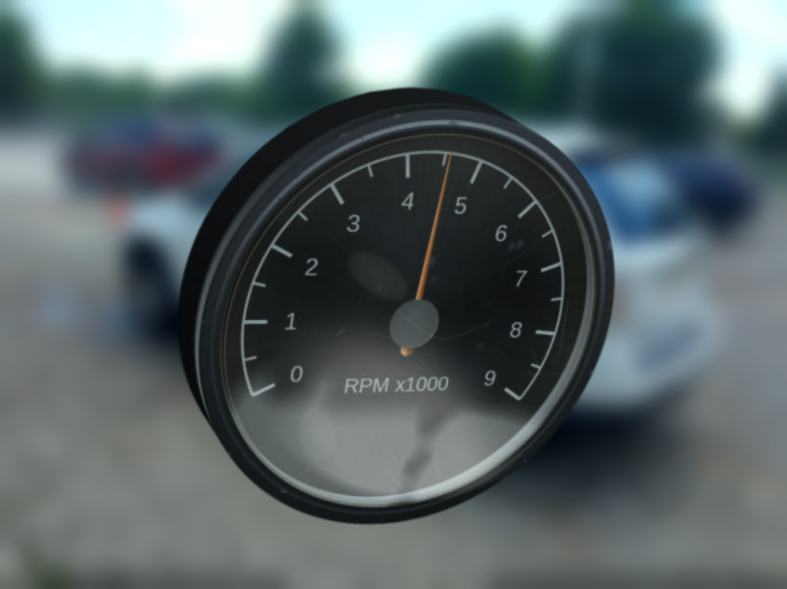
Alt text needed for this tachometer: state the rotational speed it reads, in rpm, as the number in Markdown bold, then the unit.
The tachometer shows **4500** rpm
